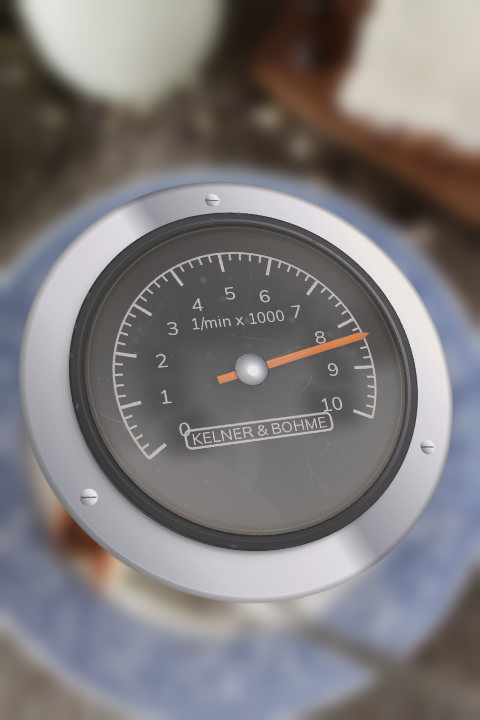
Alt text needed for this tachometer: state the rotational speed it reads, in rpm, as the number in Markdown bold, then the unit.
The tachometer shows **8400** rpm
